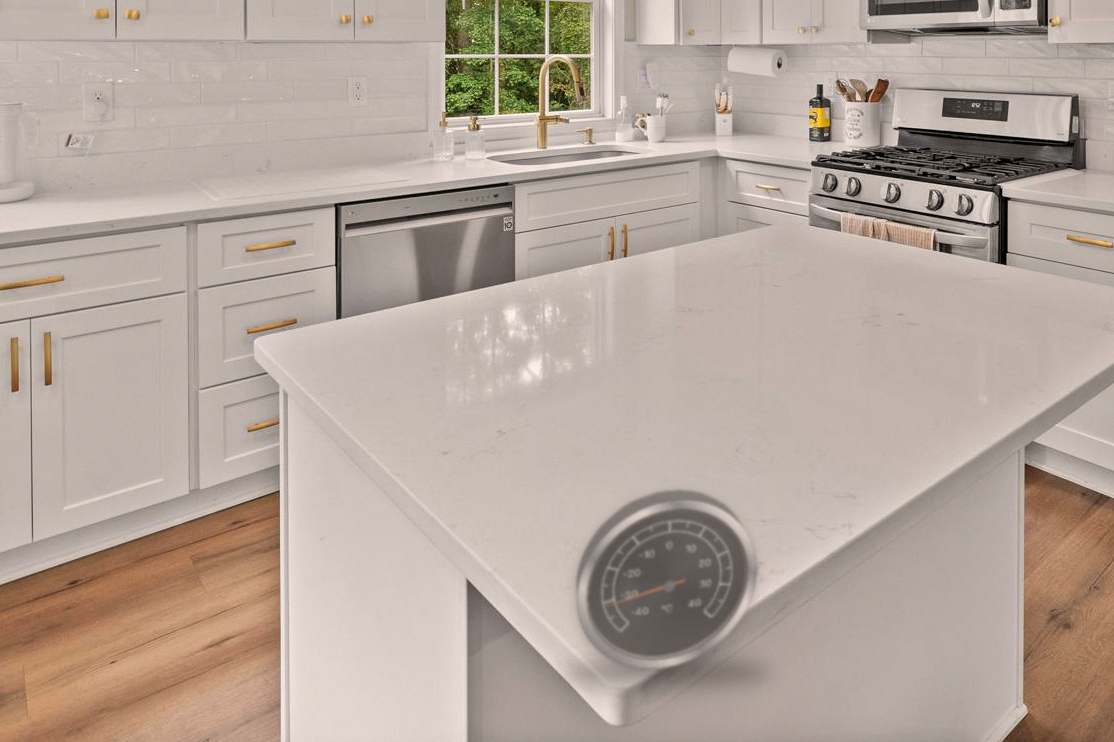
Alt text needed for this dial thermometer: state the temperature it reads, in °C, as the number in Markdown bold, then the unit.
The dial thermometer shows **-30** °C
